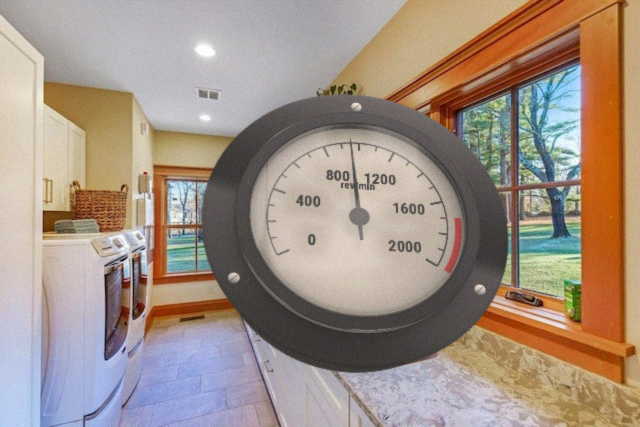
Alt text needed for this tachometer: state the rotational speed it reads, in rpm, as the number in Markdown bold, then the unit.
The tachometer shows **950** rpm
